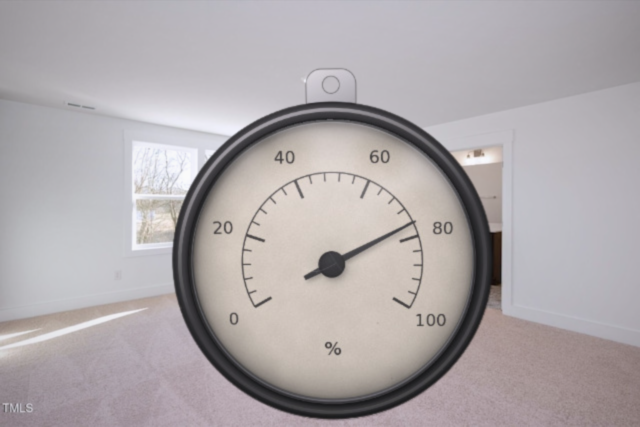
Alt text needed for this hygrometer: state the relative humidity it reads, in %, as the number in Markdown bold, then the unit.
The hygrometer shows **76** %
